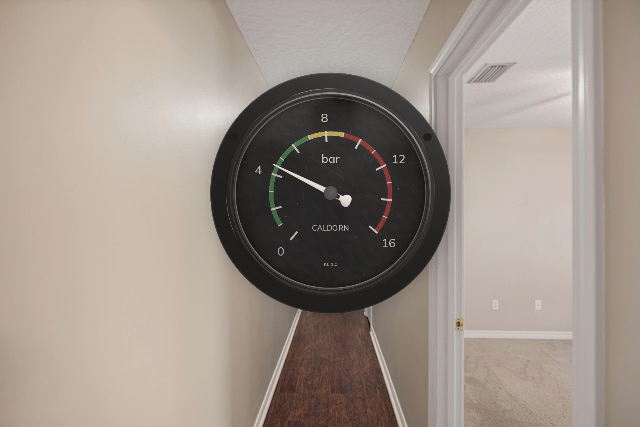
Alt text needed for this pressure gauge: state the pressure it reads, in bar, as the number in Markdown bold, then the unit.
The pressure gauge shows **4.5** bar
